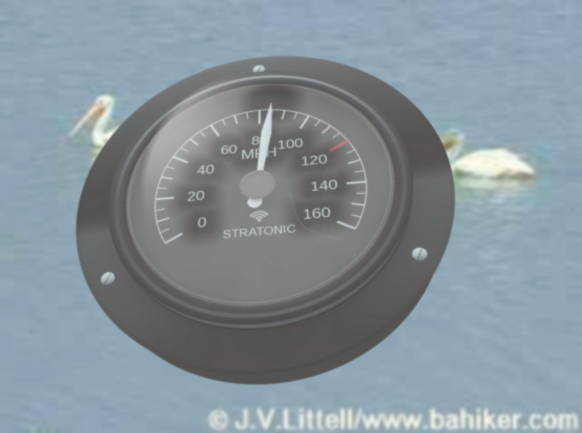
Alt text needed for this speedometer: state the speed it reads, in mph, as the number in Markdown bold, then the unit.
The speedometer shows **85** mph
